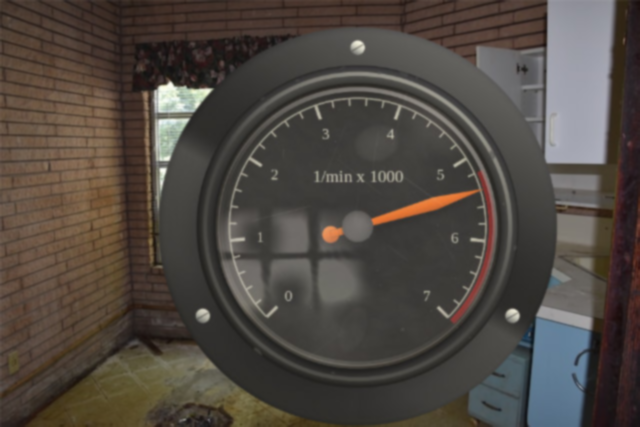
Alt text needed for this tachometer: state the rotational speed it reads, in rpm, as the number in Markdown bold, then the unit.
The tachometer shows **5400** rpm
